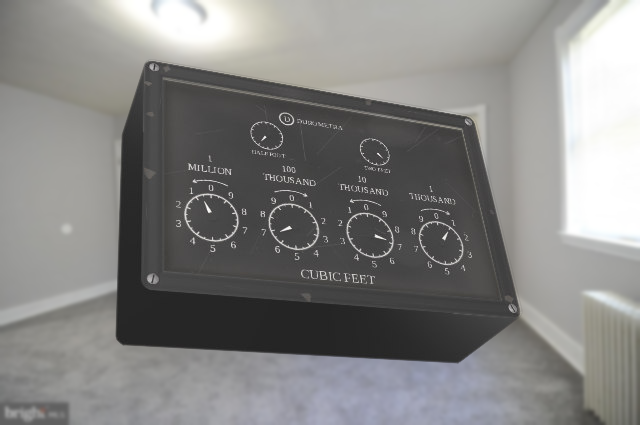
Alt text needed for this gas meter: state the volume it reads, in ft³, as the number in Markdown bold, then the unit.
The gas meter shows **67100** ft³
